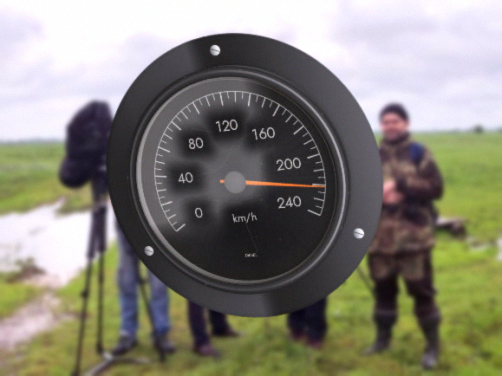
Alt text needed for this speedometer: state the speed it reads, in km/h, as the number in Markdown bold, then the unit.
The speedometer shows **220** km/h
